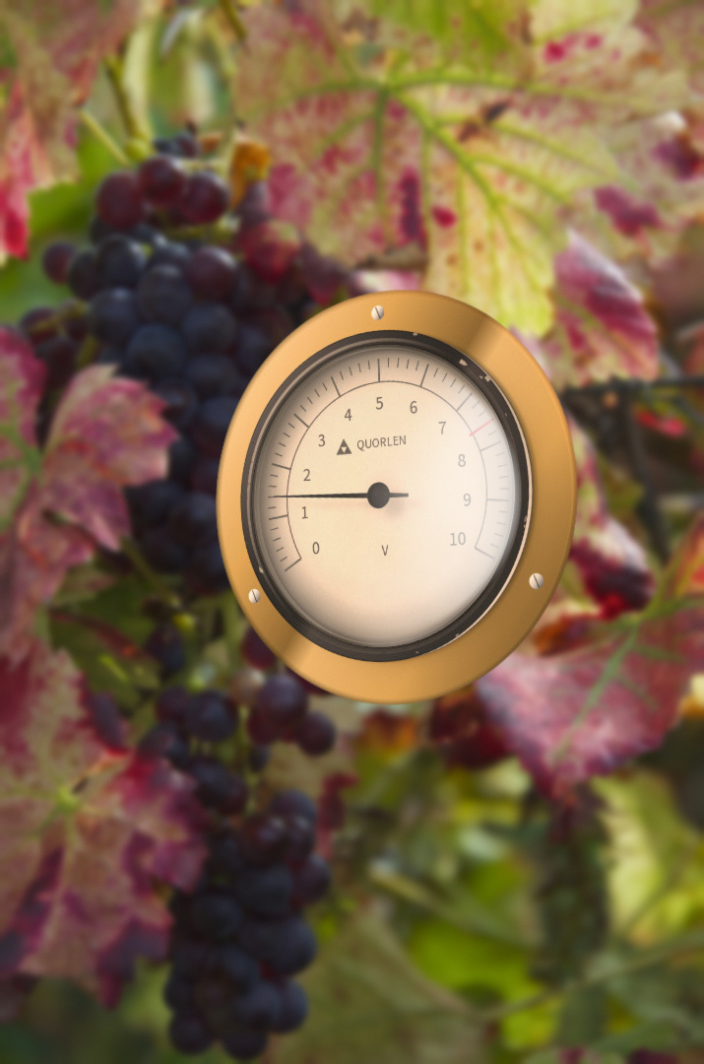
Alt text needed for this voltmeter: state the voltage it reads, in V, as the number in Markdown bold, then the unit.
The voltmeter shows **1.4** V
